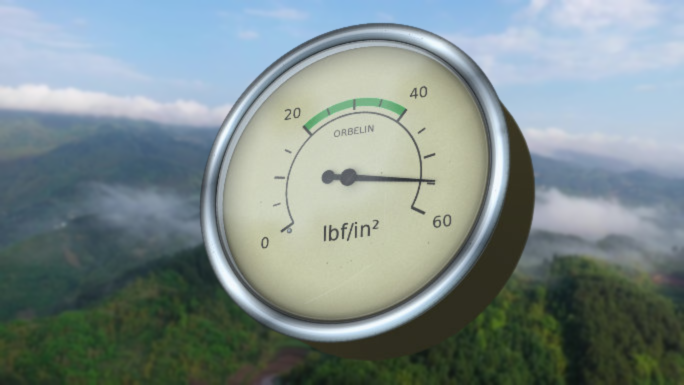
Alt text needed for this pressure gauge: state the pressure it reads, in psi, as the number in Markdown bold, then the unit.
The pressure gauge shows **55** psi
